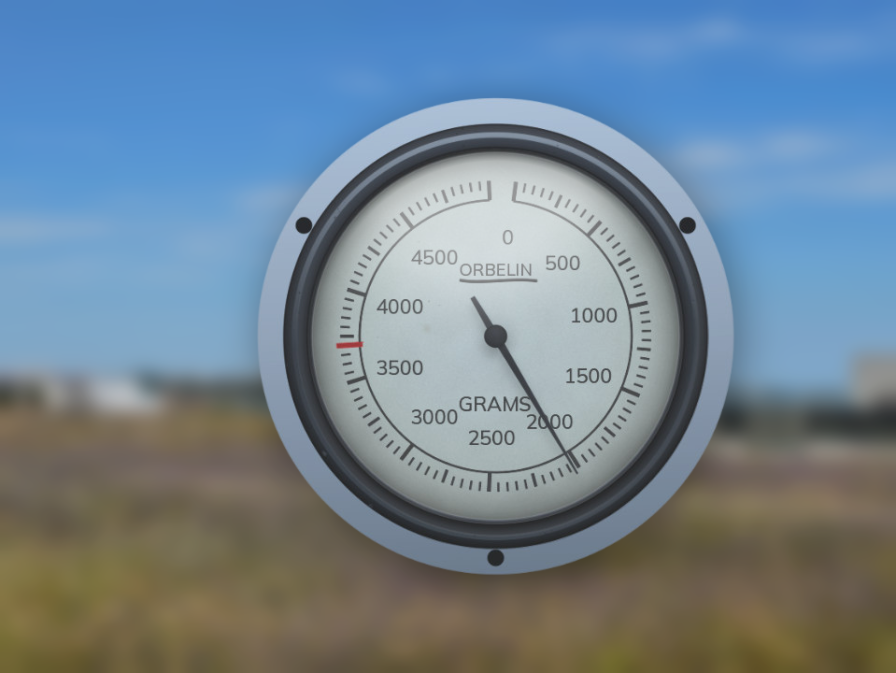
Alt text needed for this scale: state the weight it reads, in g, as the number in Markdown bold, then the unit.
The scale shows **2025** g
